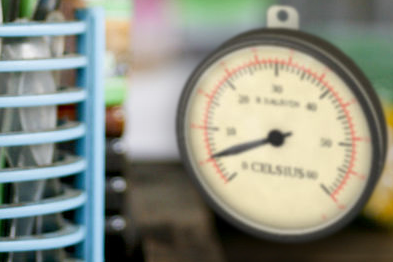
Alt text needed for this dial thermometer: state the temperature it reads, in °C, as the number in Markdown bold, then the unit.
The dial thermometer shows **5** °C
